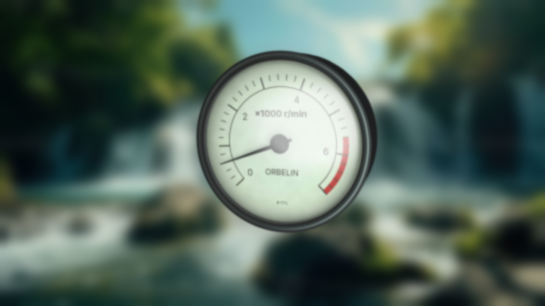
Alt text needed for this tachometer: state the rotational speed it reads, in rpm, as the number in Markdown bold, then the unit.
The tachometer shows **600** rpm
